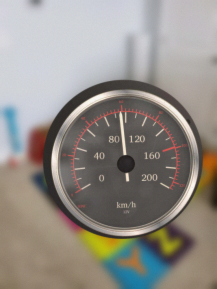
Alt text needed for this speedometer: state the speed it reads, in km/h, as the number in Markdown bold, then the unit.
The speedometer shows **95** km/h
